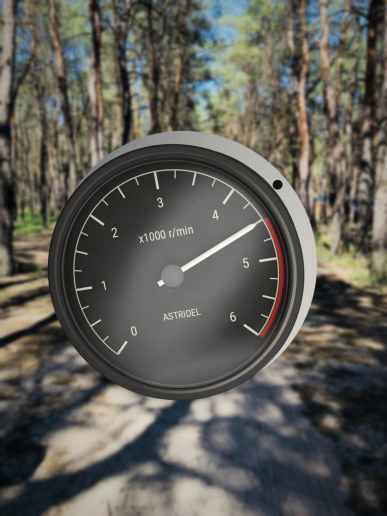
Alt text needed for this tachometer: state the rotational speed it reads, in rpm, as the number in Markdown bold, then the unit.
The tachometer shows **4500** rpm
